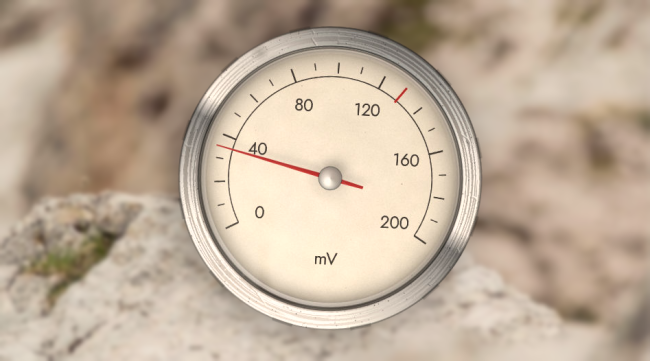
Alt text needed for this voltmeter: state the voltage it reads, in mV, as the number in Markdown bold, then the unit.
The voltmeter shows **35** mV
